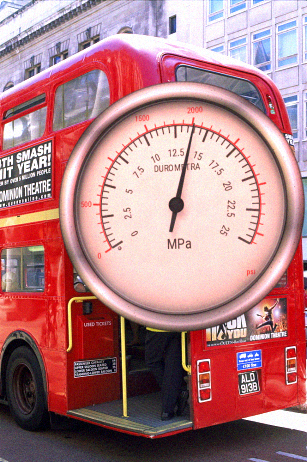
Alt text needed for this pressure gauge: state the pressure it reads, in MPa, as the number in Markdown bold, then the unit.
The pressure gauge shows **14** MPa
